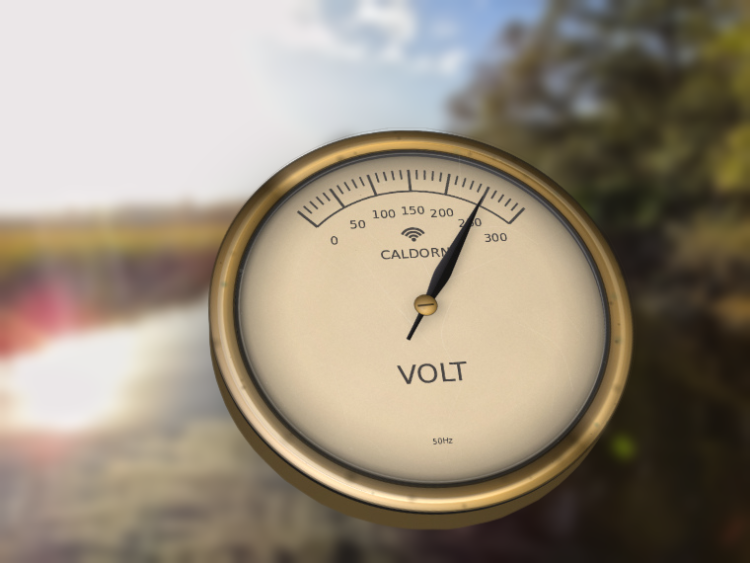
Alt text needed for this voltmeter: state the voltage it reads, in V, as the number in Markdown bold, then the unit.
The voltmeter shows **250** V
